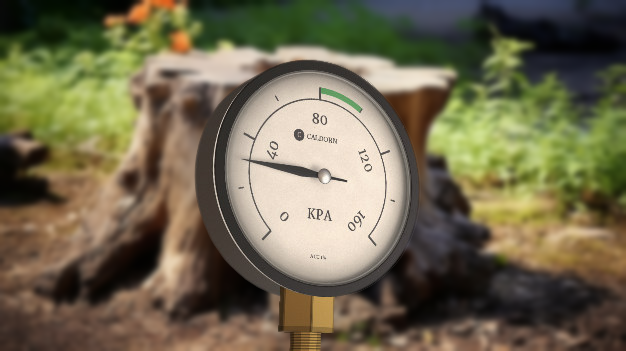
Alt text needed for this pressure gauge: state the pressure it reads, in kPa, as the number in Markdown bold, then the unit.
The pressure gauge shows **30** kPa
